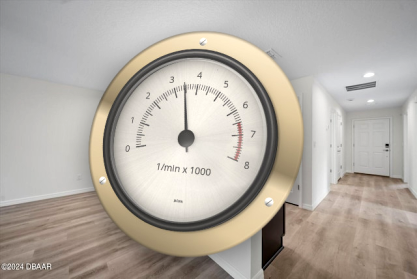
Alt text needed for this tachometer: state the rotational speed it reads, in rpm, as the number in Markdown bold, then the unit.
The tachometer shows **3500** rpm
